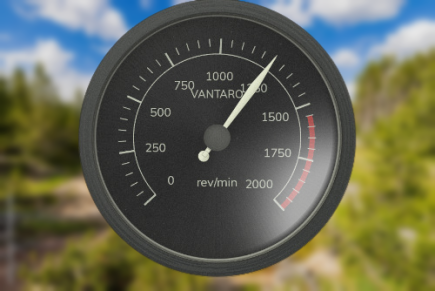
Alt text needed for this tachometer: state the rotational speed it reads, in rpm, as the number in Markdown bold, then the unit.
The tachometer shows **1250** rpm
